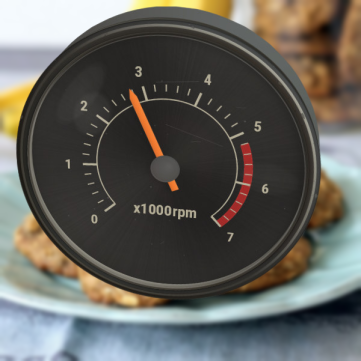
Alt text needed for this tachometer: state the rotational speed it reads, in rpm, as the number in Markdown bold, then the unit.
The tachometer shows **2800** rpm
